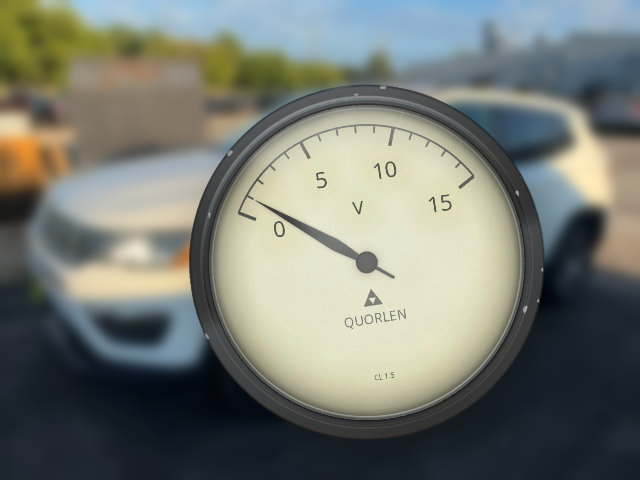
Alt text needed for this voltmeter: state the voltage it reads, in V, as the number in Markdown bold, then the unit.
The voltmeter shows **1** V
